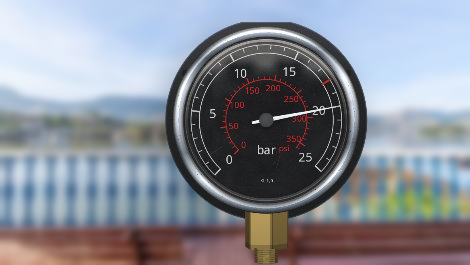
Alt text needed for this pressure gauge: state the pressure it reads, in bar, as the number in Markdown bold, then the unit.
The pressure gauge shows **20** bar
